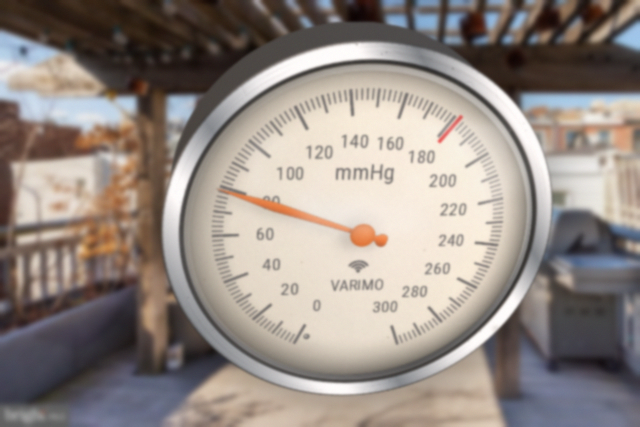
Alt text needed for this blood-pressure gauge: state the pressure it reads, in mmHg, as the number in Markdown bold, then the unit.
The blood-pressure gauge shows **80** mmHg
